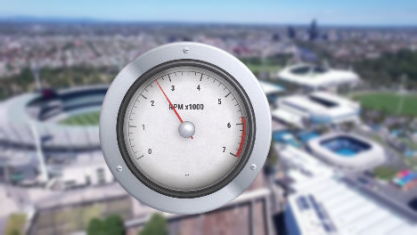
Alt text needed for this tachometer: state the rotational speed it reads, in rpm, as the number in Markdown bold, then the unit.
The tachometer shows **2600** rpm
